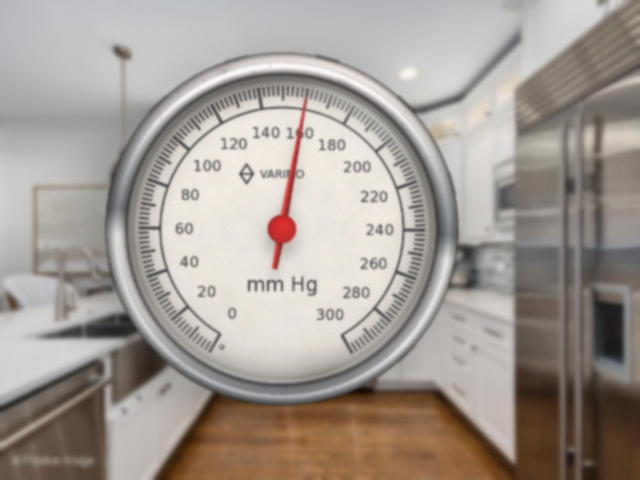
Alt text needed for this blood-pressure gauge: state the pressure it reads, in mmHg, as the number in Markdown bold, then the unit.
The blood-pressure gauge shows **160** mmHg
